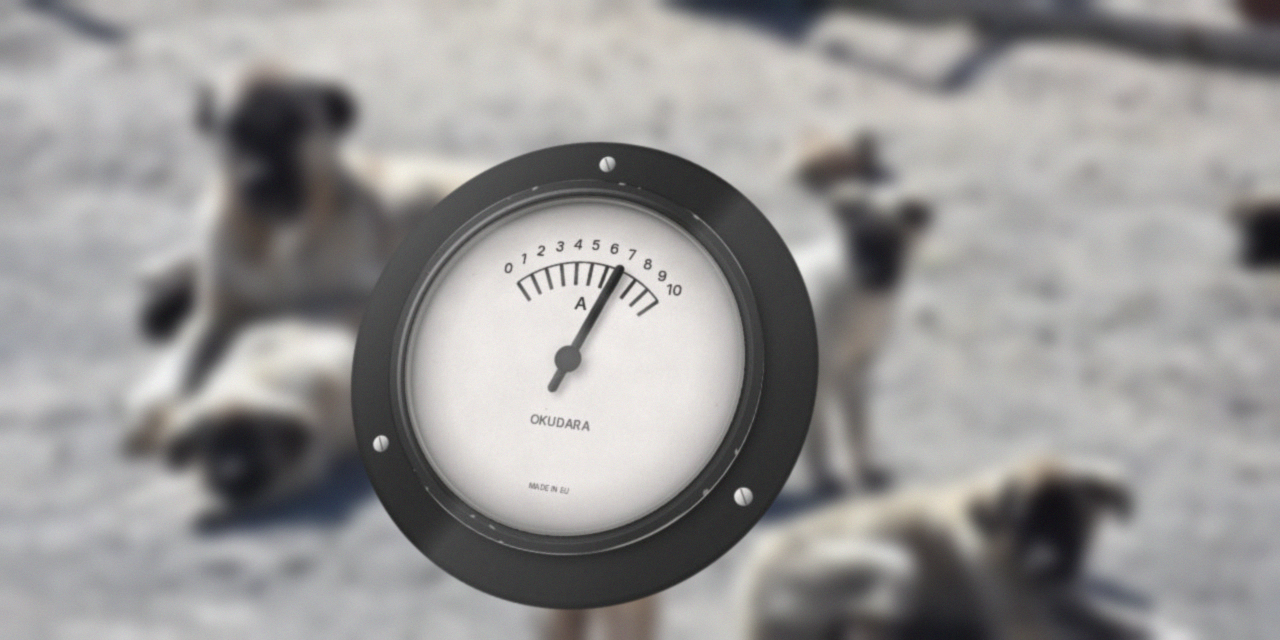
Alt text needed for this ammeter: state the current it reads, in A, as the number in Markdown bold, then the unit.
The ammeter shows **7** A
